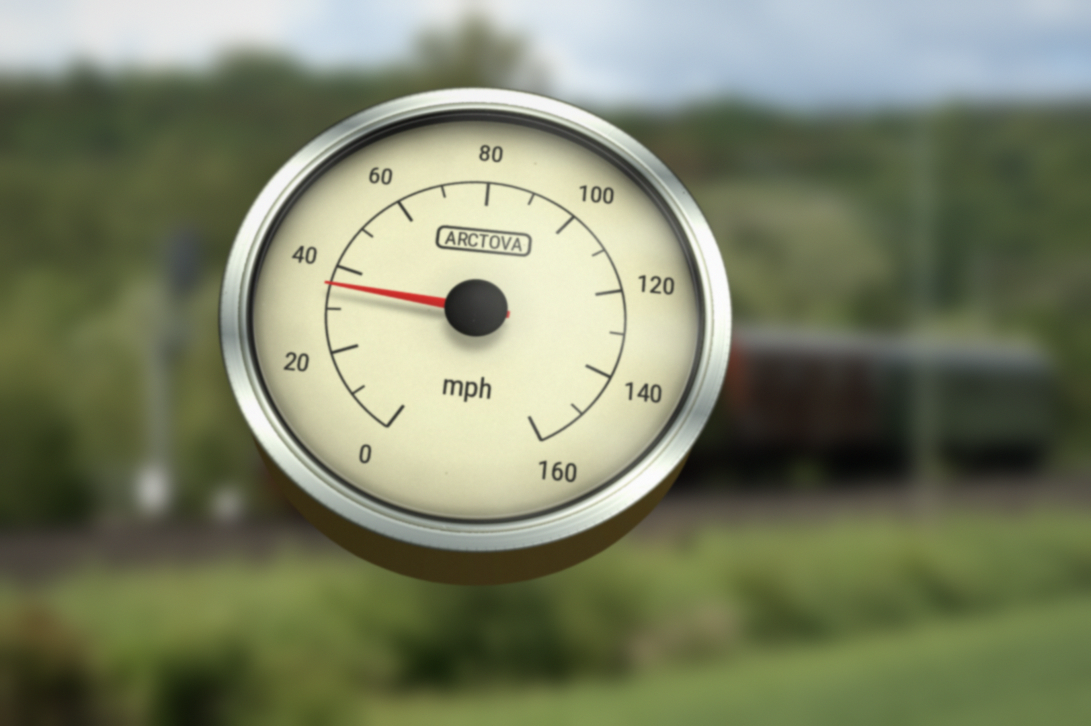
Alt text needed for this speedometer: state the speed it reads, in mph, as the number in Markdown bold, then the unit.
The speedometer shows **35** mph
